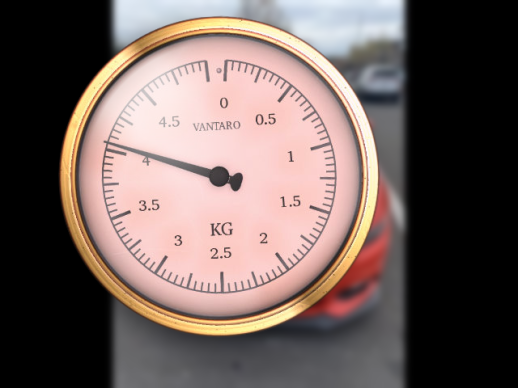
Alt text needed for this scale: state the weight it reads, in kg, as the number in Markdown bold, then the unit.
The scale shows **4.05** kg
